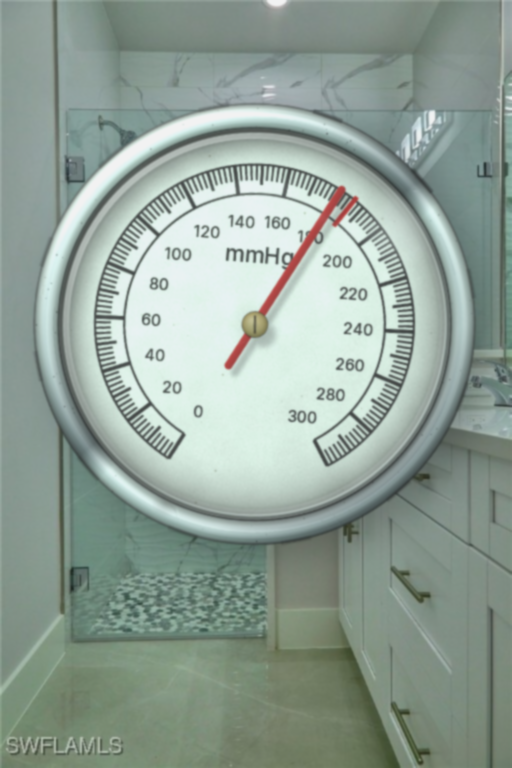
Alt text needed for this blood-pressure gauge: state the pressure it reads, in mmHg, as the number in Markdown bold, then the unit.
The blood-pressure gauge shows **180** mmHg
